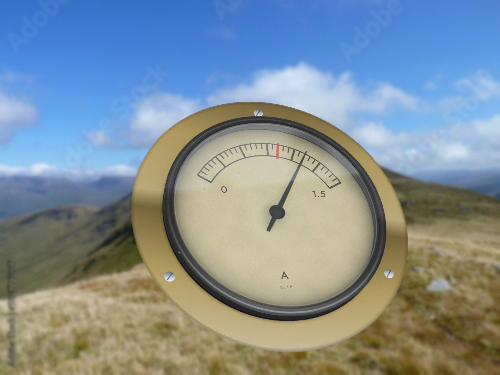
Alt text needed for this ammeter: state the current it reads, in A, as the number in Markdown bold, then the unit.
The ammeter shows **1.1** A
